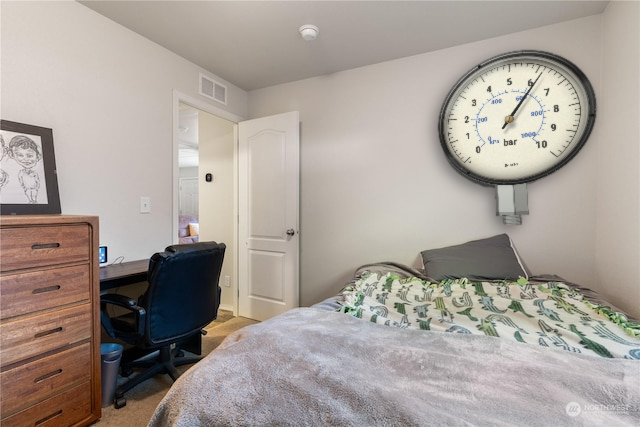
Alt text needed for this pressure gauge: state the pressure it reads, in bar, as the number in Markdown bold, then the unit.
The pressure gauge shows **6.2** bar
